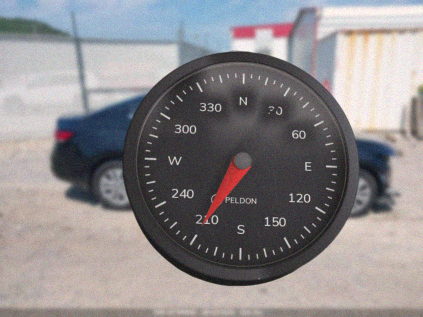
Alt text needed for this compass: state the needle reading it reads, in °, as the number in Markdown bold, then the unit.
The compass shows **210** °
